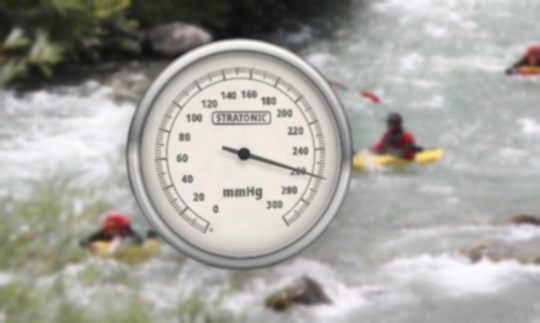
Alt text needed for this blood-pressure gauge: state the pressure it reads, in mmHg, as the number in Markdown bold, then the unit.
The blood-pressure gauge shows **260** mmHg
